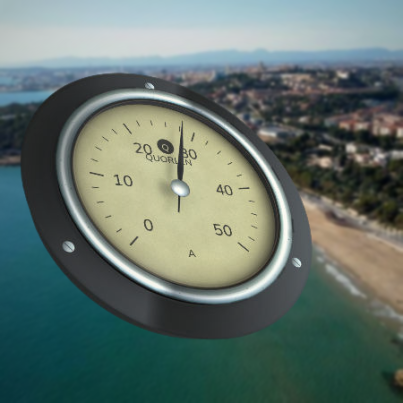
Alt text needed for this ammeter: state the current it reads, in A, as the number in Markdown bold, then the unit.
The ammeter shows **28** A
